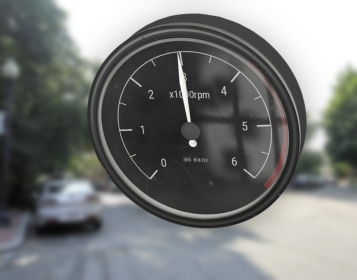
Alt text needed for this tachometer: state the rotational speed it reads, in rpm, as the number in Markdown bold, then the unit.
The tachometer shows **3000** rpm
